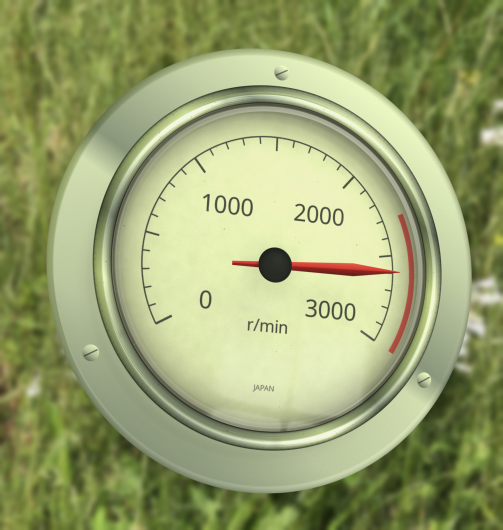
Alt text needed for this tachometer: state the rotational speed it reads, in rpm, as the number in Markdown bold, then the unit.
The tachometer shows **2600** rpm
